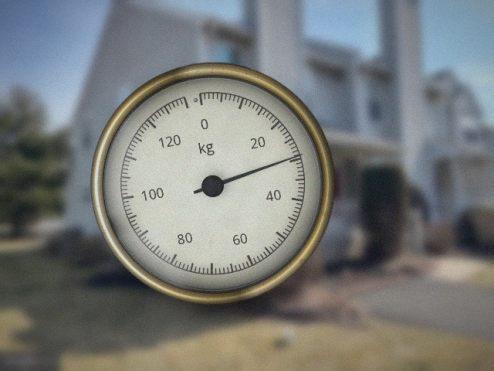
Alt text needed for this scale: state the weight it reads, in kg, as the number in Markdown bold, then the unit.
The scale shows **29** kg
